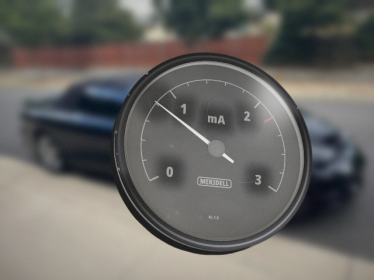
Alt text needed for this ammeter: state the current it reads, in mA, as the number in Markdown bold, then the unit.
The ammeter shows **0.8** mA
